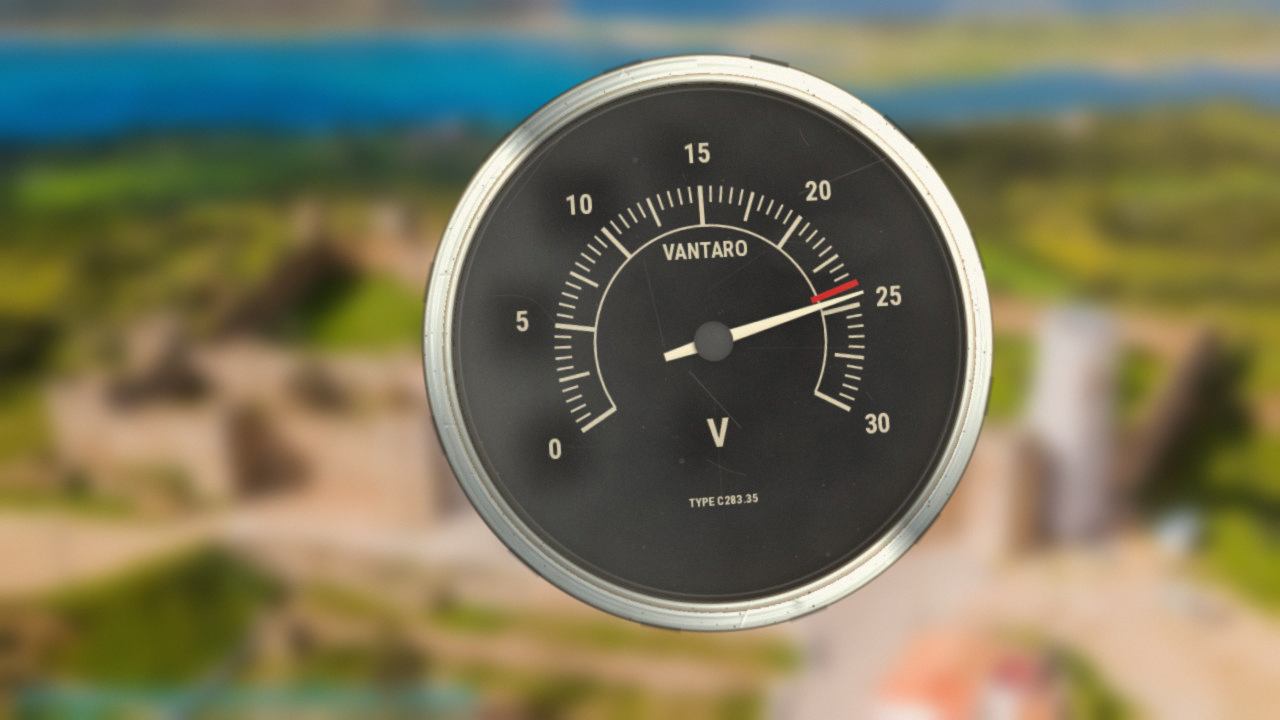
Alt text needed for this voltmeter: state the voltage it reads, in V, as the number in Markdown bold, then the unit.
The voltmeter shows **24.5** V
